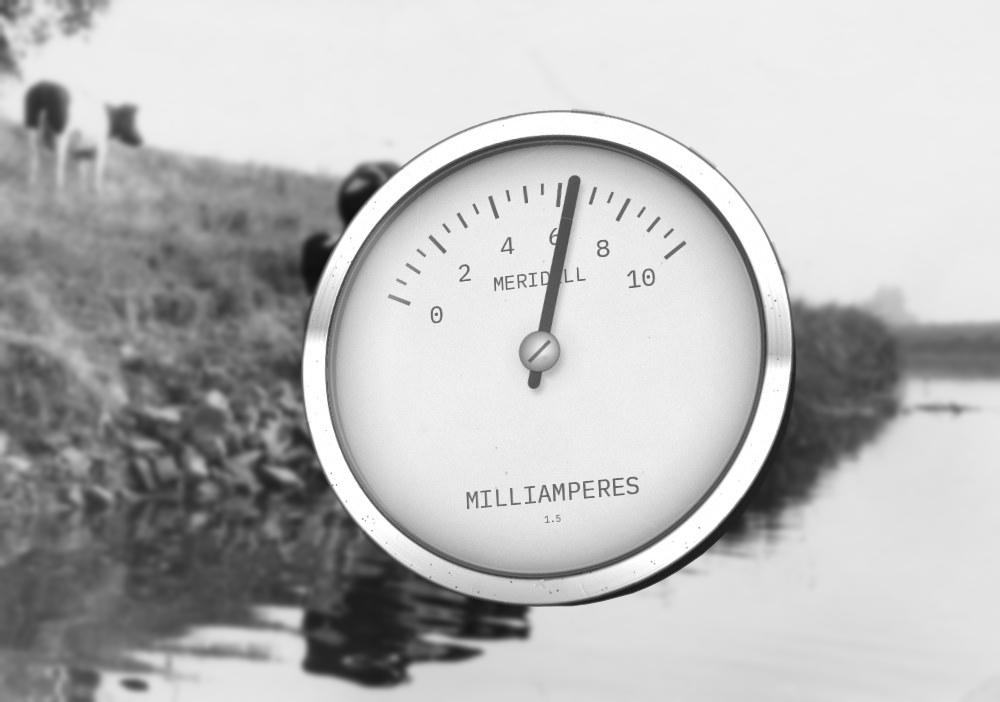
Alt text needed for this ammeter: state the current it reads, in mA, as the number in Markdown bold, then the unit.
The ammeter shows **6.5** mA
